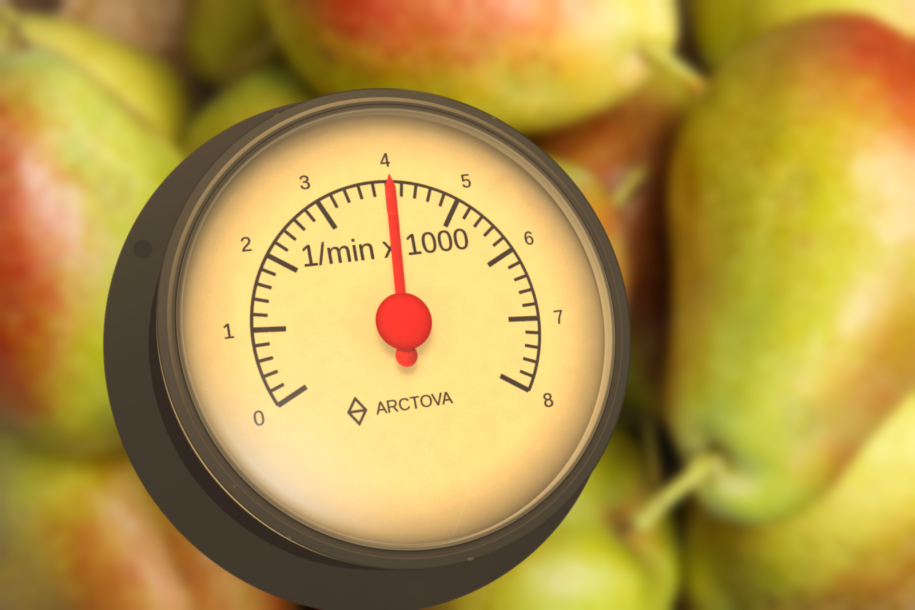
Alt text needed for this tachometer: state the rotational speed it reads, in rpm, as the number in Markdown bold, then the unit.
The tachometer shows **4000** rpm
